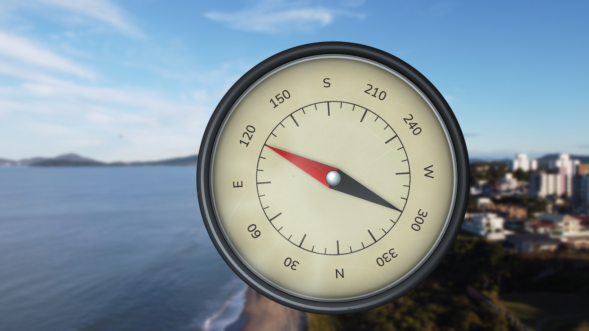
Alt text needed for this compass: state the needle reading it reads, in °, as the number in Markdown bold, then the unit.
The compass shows **120** °
